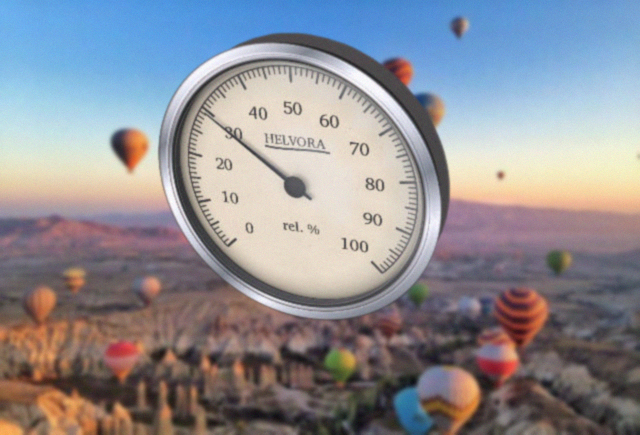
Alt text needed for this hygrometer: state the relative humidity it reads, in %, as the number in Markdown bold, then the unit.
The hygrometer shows **30** %
